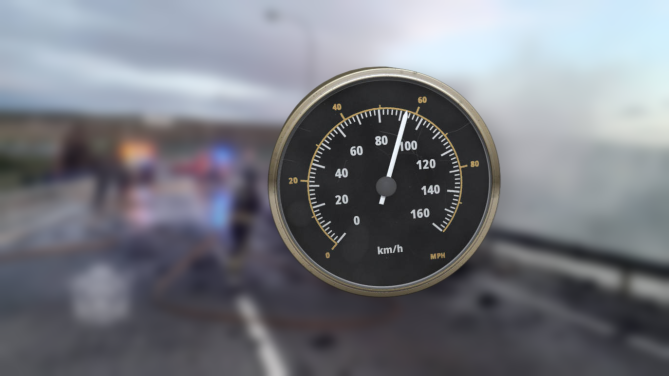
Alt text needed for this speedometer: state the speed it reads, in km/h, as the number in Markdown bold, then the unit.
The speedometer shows **92** km/h
